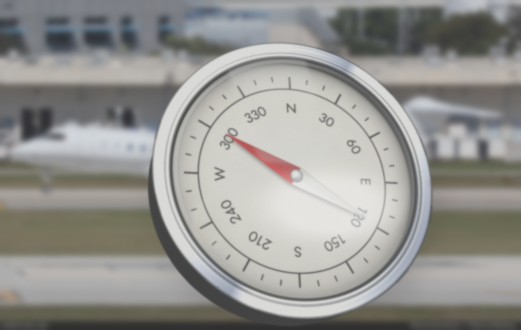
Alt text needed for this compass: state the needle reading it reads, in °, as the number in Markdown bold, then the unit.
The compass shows **300** °
